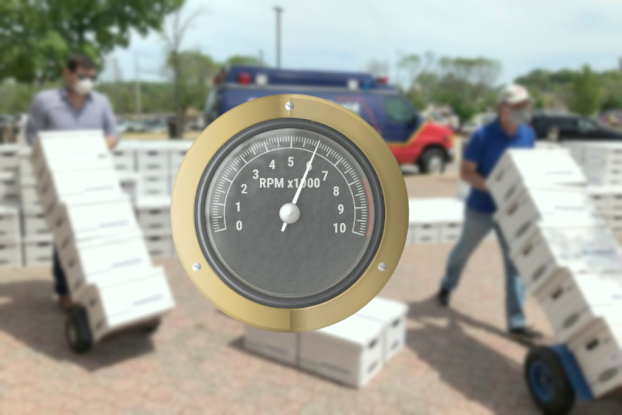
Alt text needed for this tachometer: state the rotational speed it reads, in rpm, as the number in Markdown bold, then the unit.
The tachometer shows **6000** rpm
